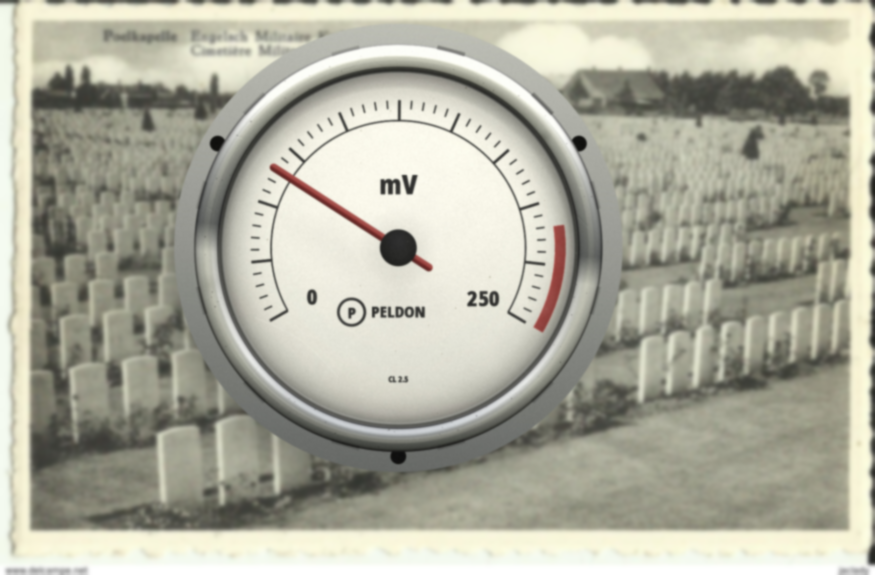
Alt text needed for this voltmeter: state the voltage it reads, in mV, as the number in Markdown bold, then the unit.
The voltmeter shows **65** mV
